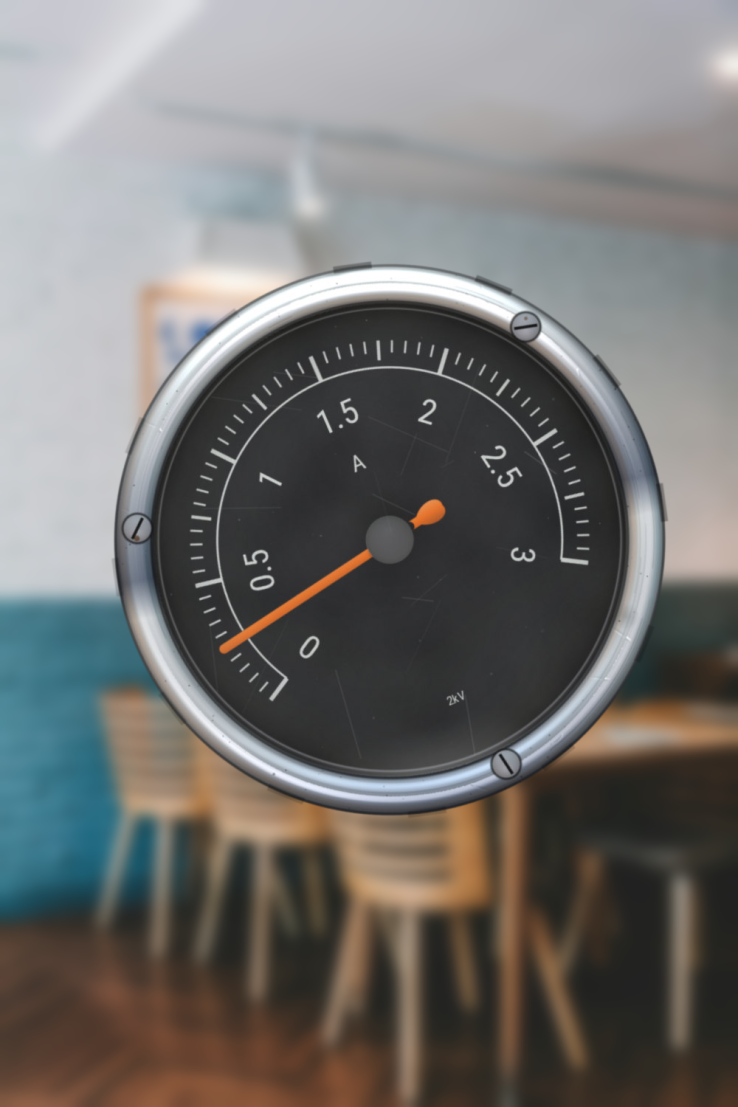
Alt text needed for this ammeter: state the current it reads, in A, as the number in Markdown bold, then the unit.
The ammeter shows **0.25** A
